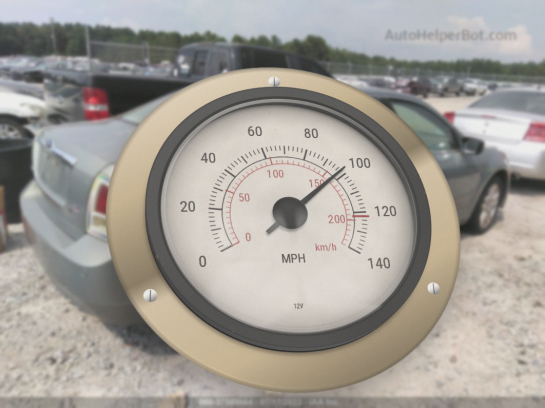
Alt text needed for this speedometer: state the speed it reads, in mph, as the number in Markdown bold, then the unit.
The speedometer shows **98** mph
